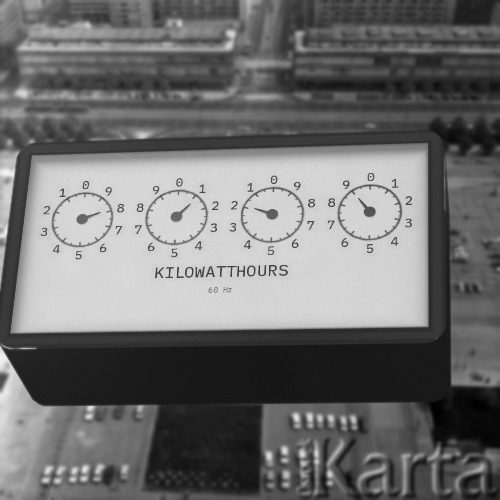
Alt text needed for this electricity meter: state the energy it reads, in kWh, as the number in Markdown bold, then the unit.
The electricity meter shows **8119** kWh
